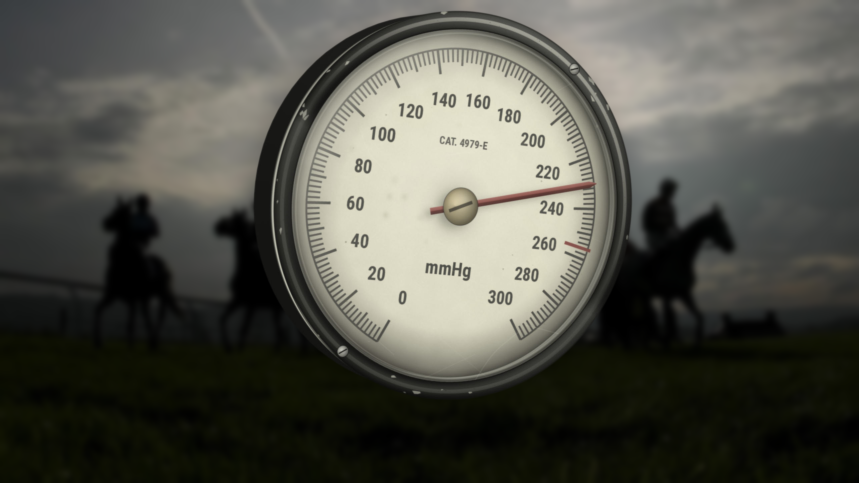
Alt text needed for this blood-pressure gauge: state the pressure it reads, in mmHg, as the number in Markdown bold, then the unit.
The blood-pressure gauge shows **230** mmHg
